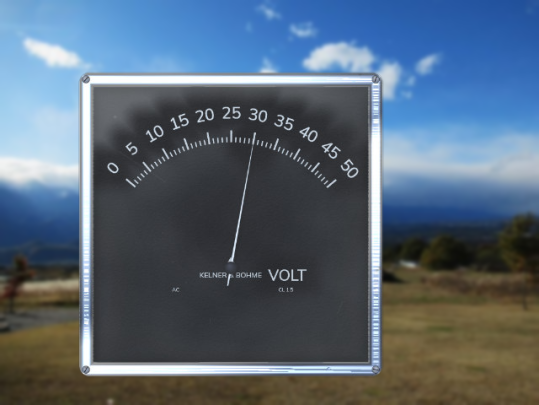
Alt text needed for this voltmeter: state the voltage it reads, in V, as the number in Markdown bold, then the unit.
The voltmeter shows **30** V
